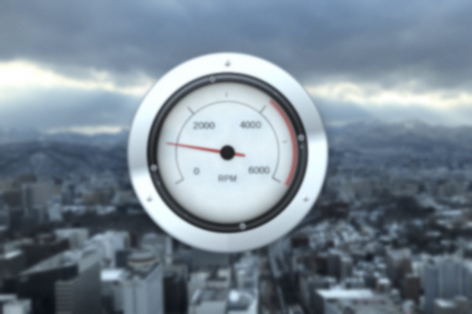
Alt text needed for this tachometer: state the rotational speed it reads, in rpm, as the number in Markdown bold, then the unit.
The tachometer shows **1000** rpm
